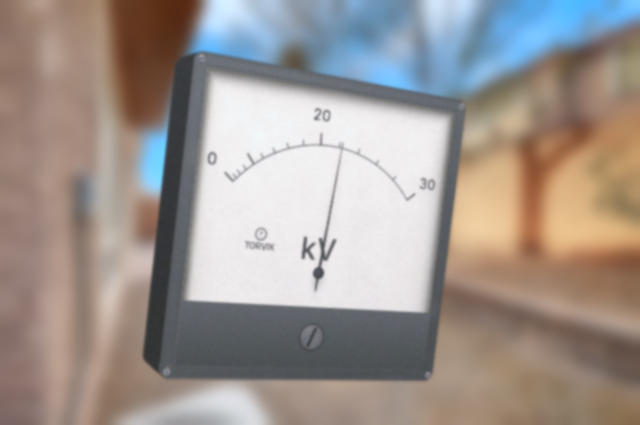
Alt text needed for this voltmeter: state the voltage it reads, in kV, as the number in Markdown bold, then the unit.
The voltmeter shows **22** kV
